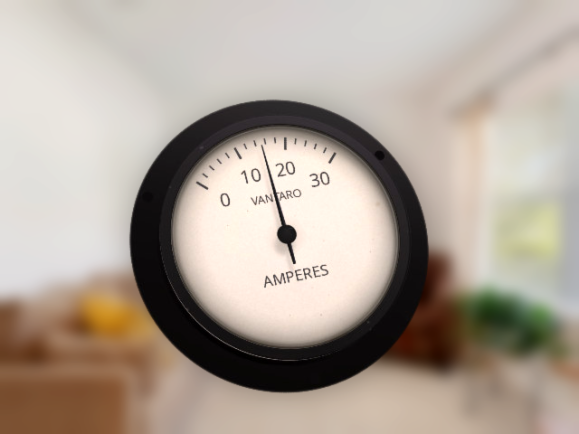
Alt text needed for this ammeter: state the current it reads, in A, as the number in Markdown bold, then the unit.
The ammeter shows **15** A
